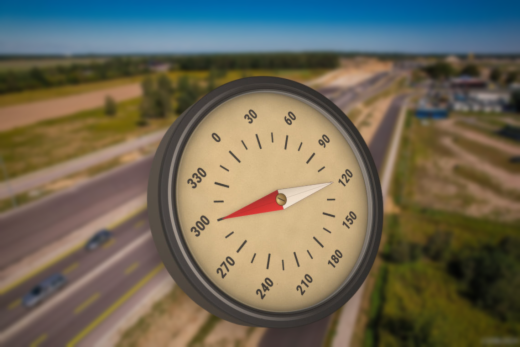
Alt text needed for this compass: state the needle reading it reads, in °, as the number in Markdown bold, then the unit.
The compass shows **300** °
